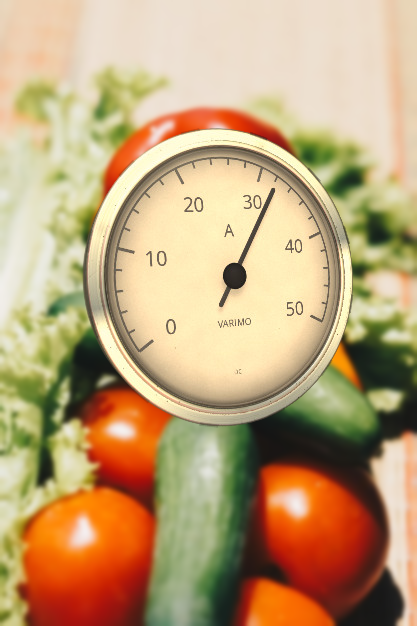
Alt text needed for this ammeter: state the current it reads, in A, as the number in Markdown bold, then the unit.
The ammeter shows **32** A
